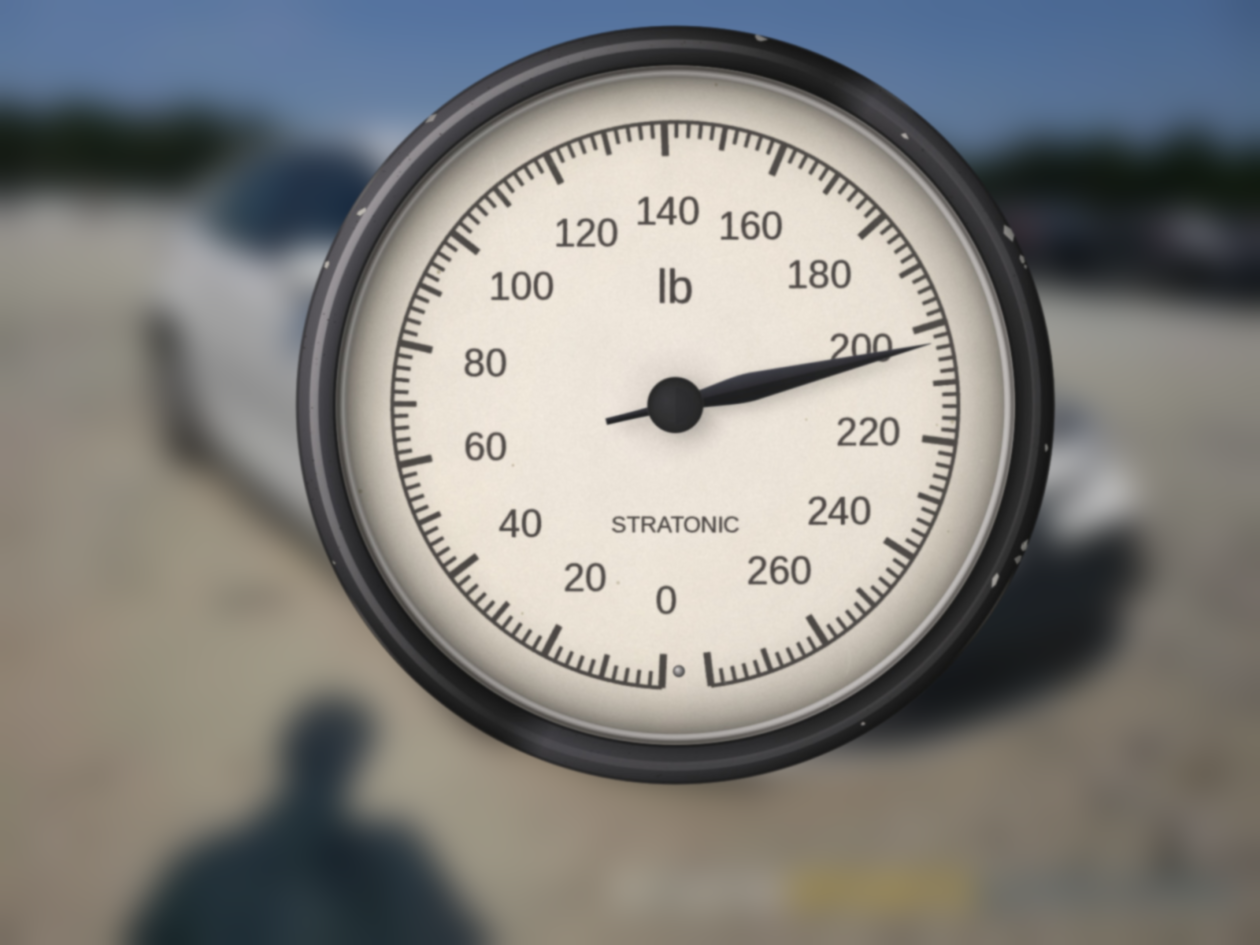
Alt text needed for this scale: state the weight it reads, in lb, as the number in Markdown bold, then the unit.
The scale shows **203** lb
